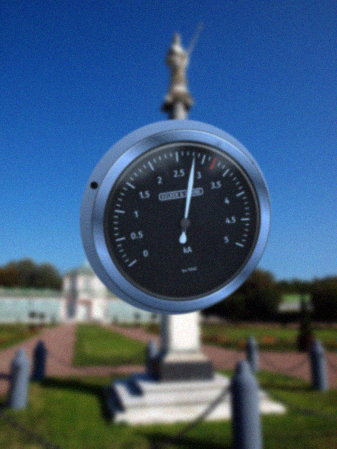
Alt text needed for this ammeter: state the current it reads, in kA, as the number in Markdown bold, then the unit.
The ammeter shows **2.8** kA
